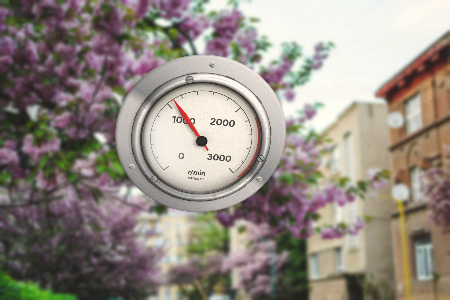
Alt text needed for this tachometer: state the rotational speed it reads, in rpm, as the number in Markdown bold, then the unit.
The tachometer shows **1100** rpm
